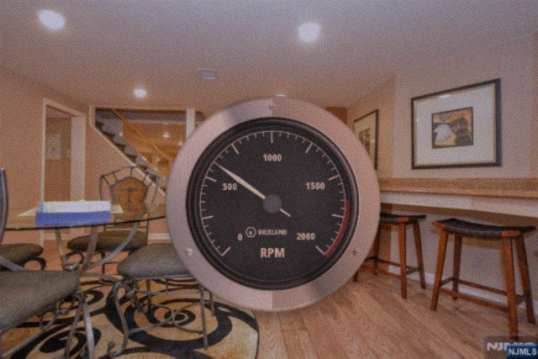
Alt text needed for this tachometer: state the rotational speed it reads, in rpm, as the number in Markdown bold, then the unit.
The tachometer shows **600** rpm
